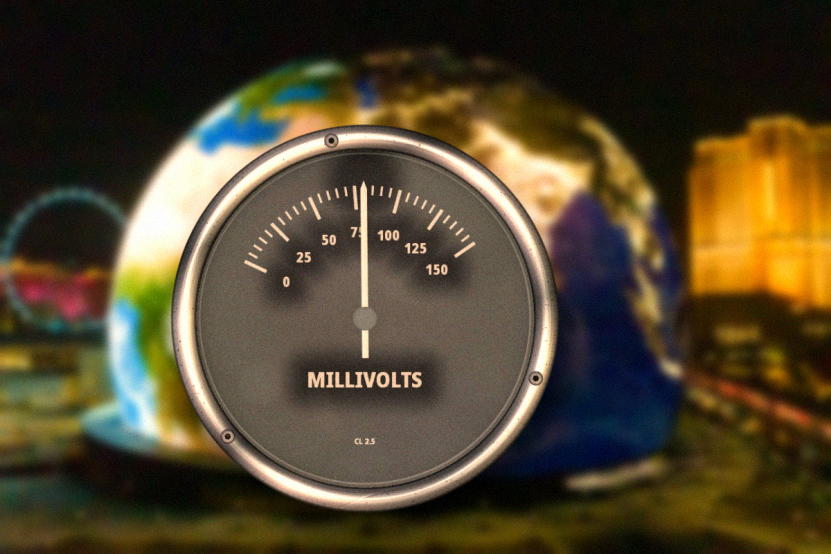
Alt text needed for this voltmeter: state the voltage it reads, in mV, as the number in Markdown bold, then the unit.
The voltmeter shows **80** mV
